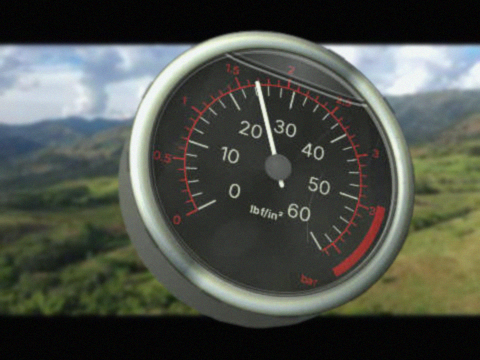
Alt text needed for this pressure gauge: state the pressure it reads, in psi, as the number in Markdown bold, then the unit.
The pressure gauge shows **24** psi
